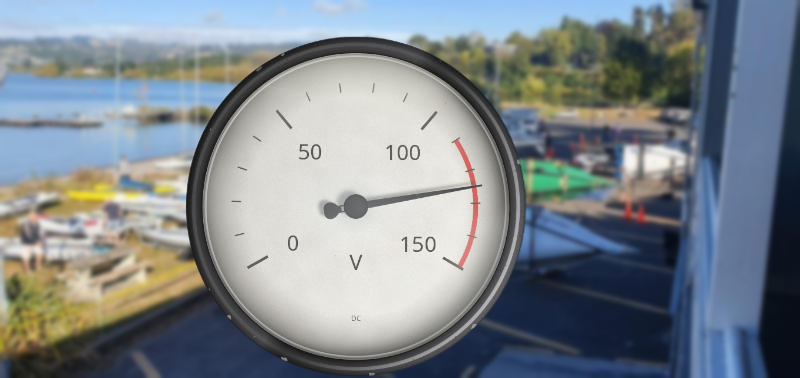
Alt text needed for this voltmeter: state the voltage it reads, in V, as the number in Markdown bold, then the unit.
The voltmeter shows **125** V
